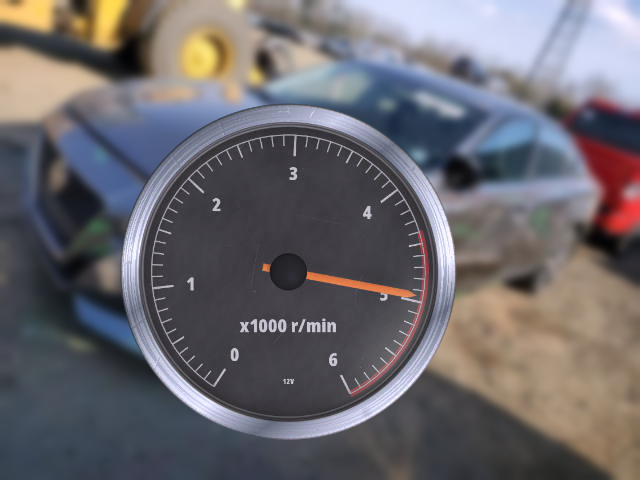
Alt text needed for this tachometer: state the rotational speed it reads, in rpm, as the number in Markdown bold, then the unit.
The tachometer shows **4950** rpm
